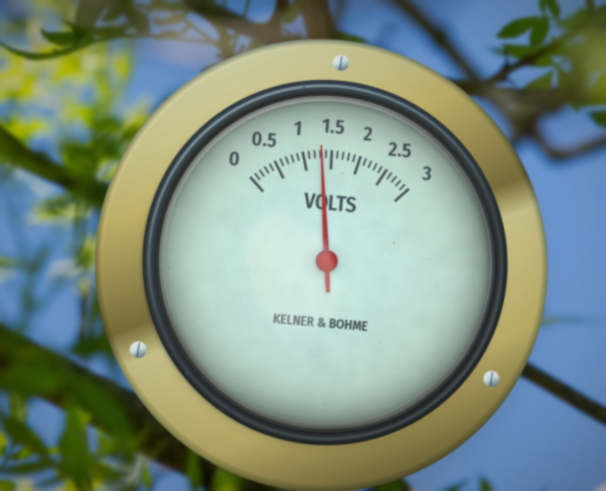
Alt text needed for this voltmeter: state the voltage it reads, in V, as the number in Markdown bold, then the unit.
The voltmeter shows **1.3** V
